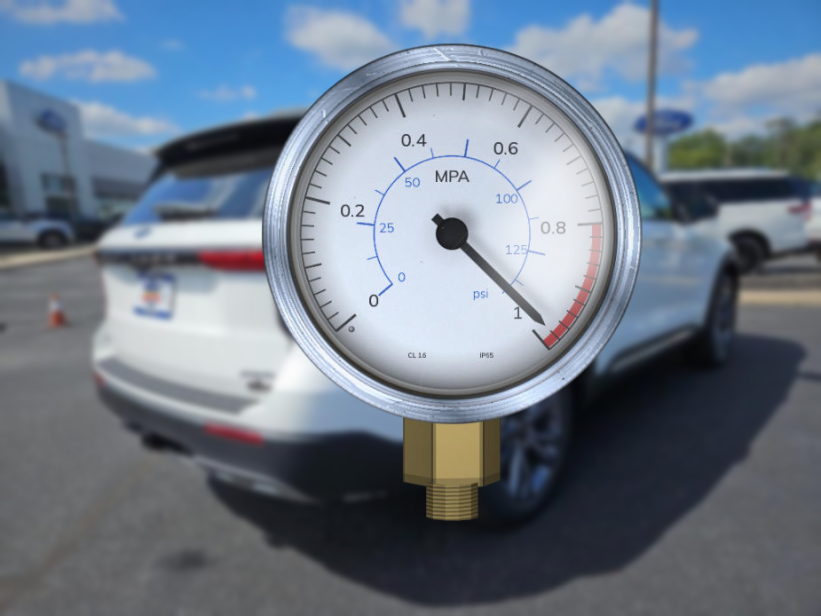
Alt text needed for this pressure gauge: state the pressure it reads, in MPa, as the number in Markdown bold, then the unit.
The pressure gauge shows **0.98** MPa
